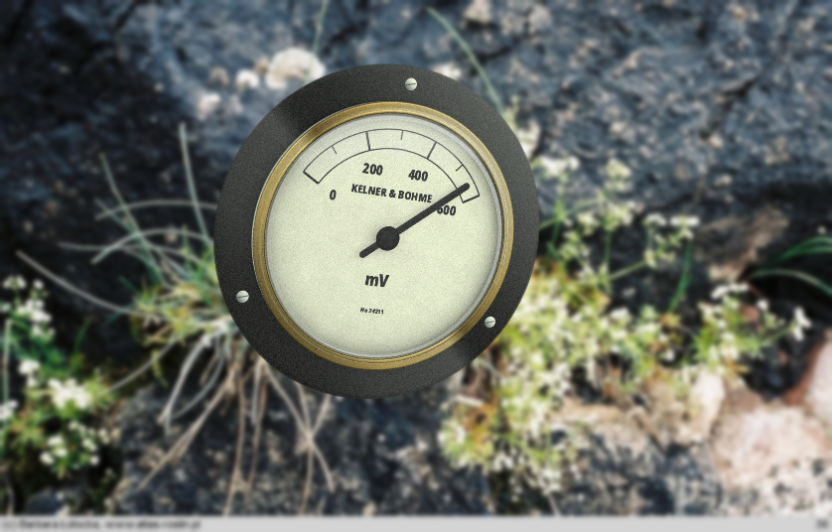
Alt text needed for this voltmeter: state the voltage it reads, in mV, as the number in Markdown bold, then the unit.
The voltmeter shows **550** mV
